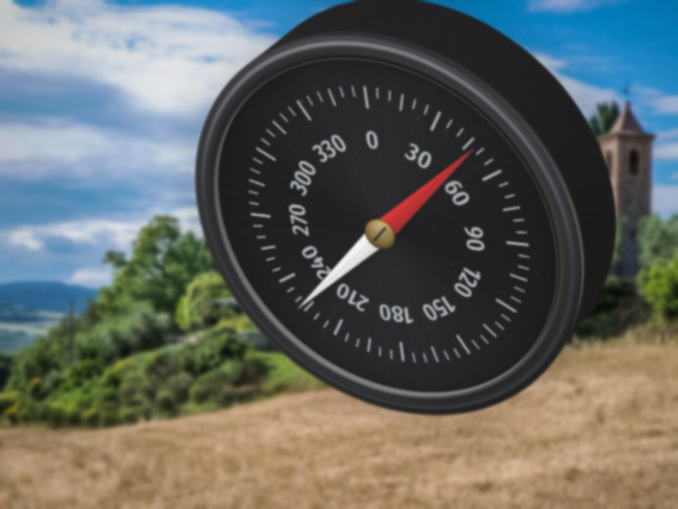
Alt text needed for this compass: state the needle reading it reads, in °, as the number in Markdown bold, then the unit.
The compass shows **47.5** °
